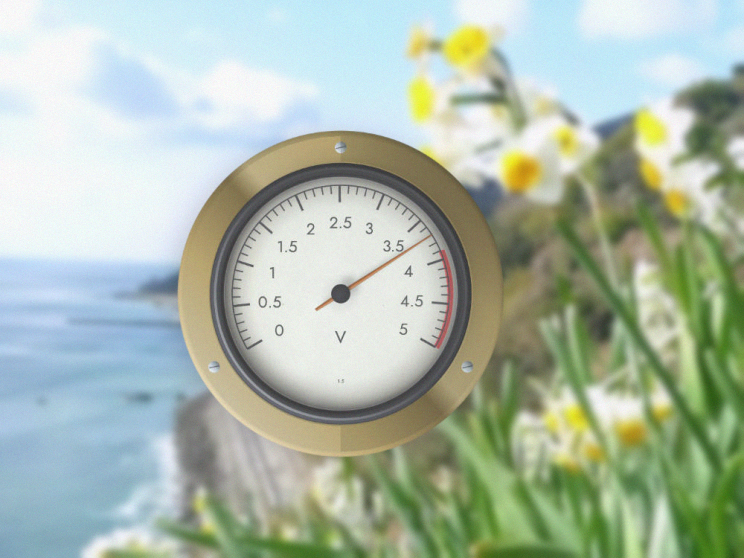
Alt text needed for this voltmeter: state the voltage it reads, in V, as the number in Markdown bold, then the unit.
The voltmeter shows **3.7** V
